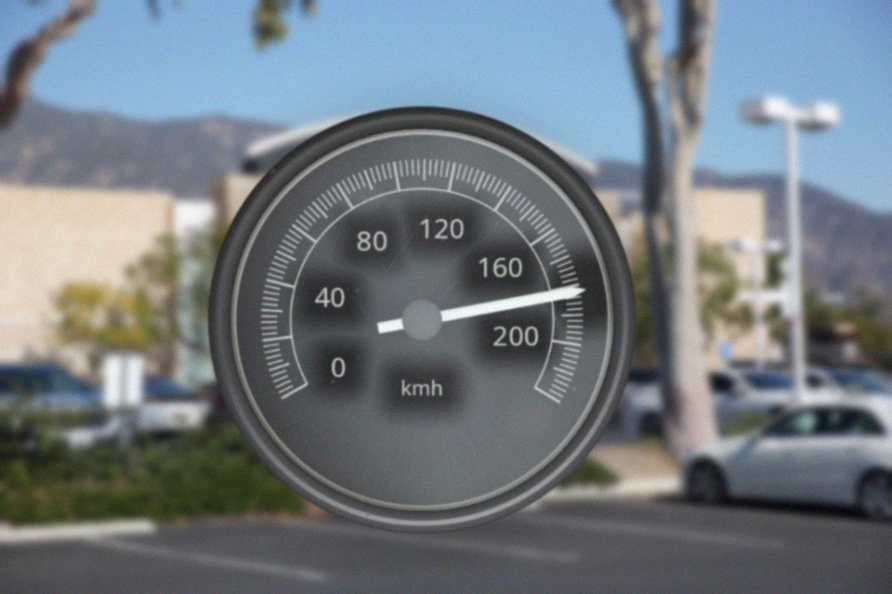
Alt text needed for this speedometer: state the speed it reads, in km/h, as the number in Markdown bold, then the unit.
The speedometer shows **182** km/h
